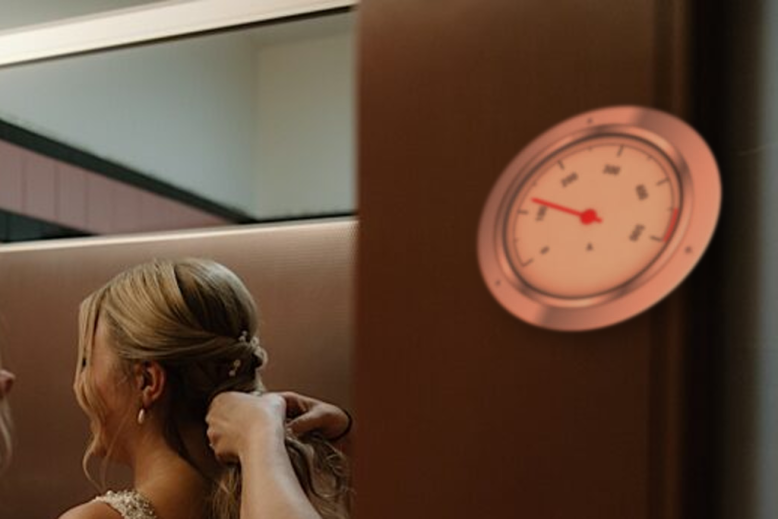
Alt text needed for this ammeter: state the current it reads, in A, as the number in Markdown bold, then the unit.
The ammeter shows **125** A
